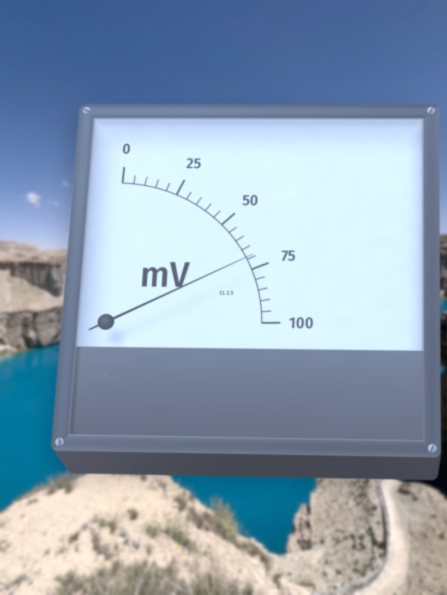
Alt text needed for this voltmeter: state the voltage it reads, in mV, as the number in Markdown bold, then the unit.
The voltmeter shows **70** mV
